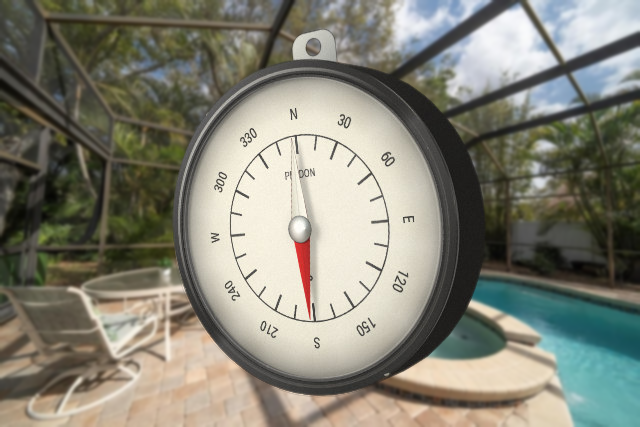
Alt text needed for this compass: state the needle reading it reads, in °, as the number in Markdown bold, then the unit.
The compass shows **180** °
